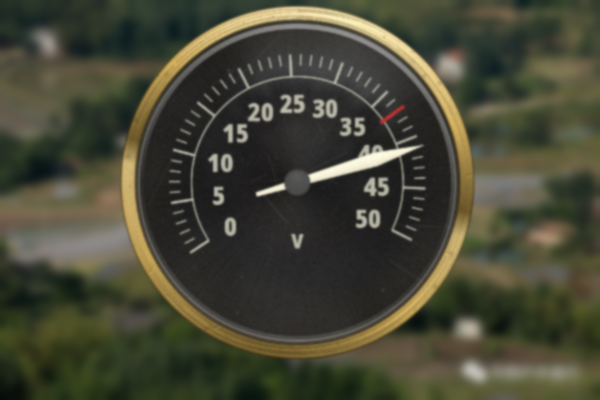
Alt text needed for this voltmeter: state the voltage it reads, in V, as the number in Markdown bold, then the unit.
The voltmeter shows **41** V
